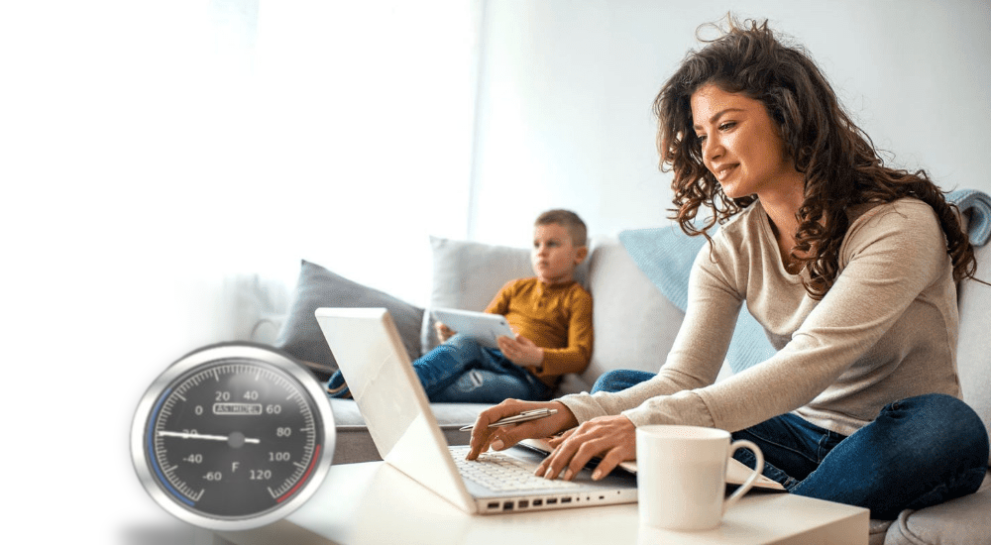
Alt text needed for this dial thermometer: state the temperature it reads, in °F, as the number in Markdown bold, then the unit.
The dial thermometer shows **-20** °F
